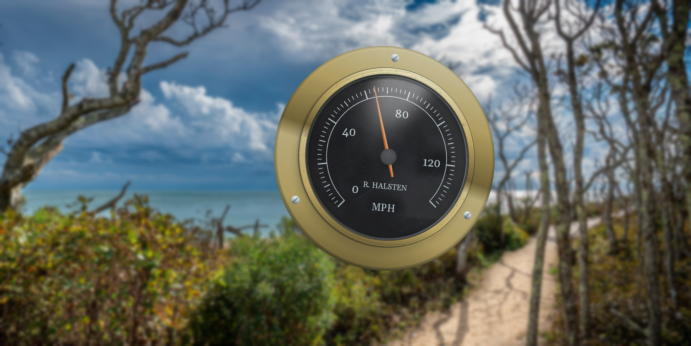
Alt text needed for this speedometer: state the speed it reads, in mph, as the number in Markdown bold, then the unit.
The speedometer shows **64** mph
